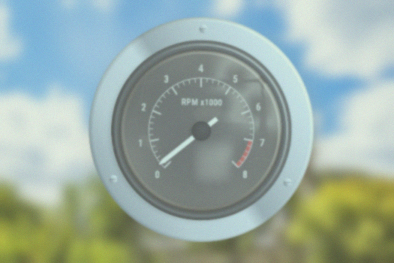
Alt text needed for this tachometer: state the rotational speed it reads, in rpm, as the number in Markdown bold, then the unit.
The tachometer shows **200** rpm
